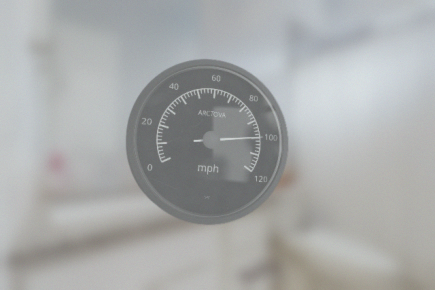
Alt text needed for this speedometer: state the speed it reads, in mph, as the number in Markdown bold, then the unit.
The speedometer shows **100** mph
